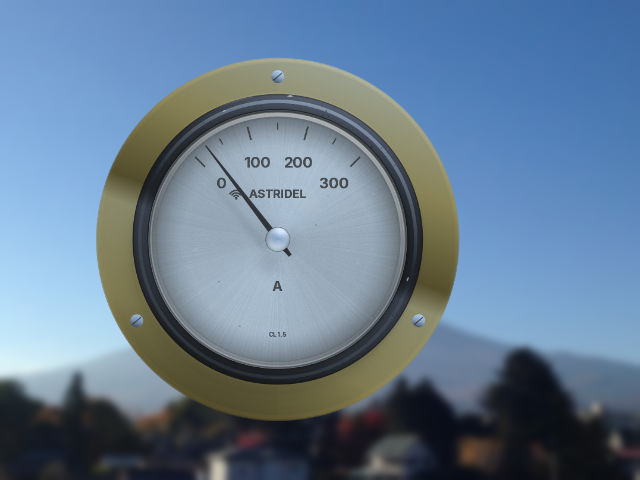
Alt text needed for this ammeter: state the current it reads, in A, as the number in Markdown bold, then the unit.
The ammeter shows **25** A
